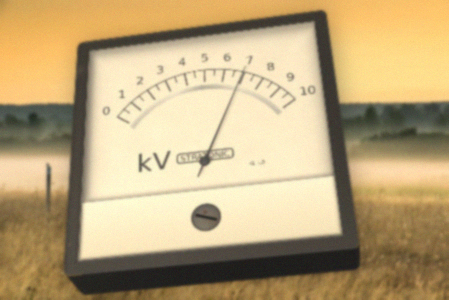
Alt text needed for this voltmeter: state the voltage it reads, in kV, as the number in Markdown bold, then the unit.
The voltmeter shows **7** kV
